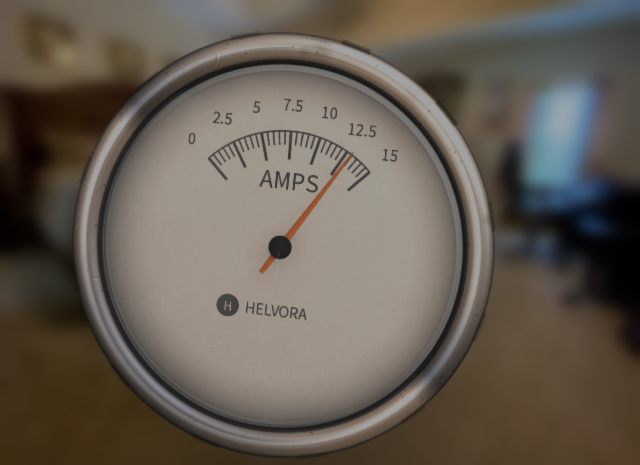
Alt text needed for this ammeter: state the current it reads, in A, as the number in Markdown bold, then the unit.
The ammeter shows **13** A
